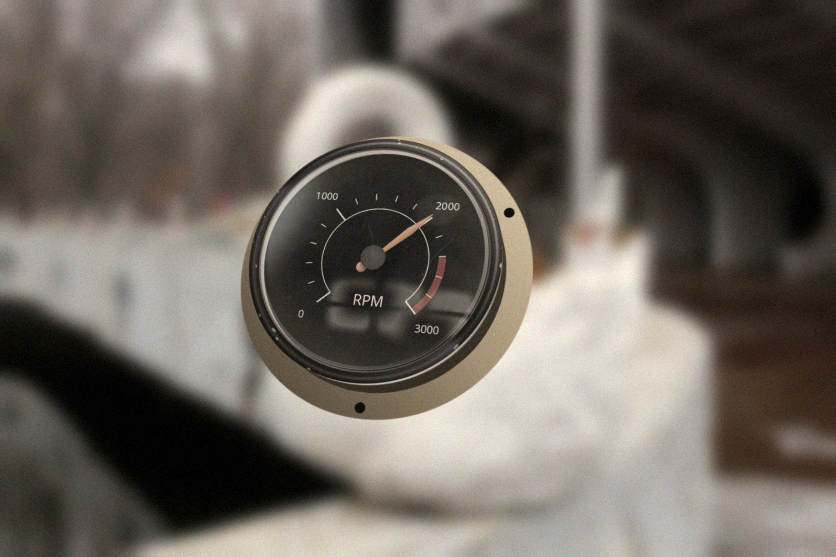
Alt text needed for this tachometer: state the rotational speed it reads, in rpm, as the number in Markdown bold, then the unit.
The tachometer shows **2000** rpm
